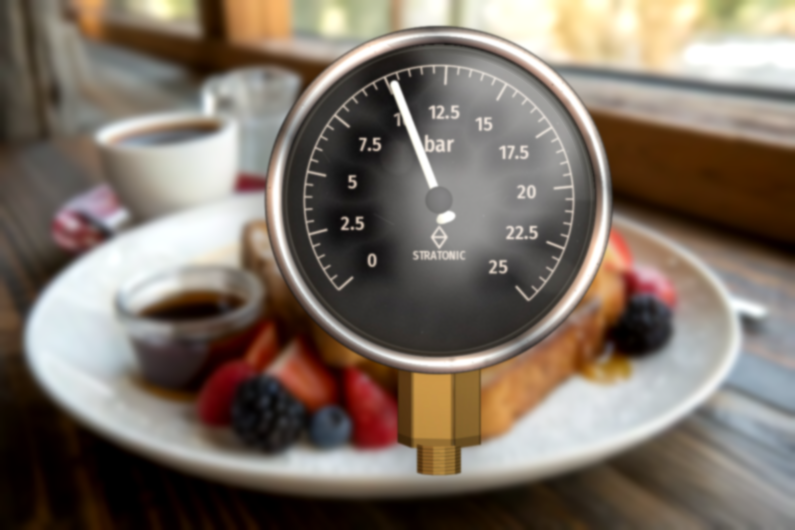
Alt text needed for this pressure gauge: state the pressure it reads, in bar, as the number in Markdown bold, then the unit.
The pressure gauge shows **10.25** bar
